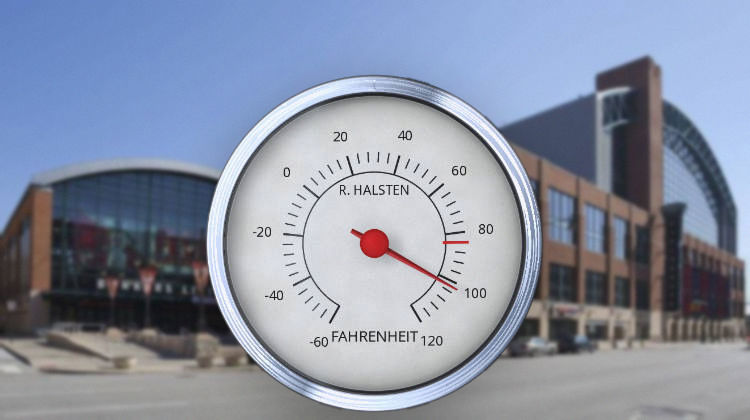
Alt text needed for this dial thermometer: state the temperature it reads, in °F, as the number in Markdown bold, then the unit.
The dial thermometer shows **102** °F
